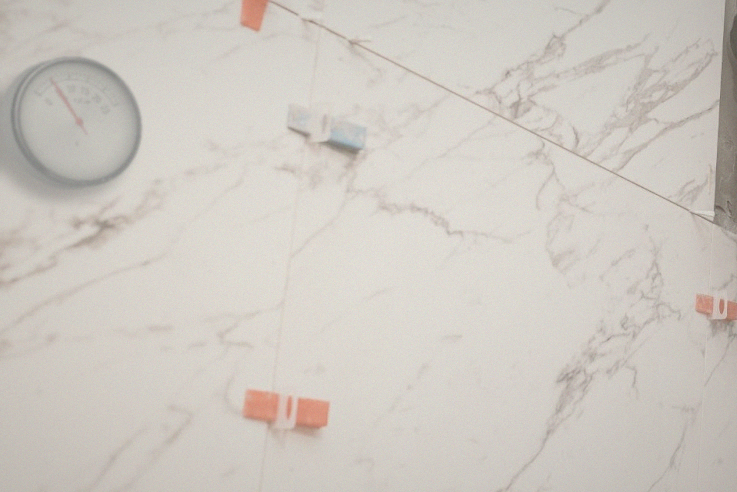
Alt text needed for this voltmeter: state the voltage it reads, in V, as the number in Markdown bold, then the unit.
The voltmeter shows **5** V
